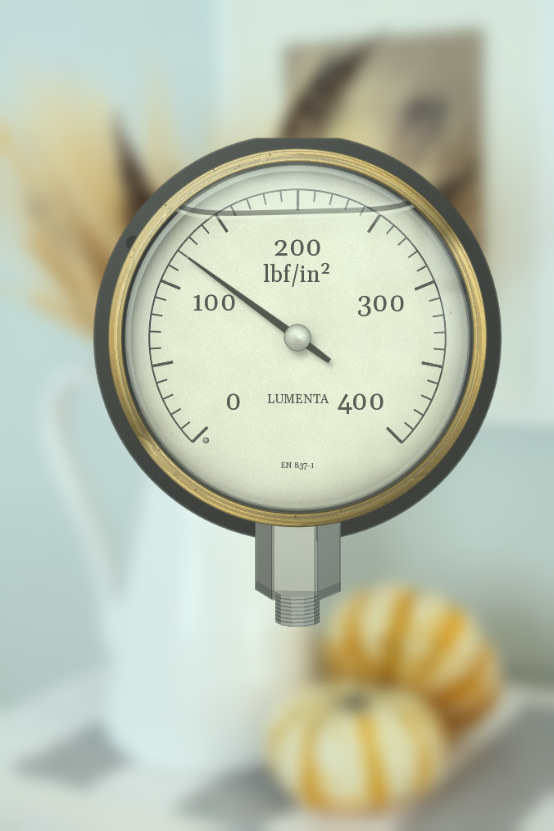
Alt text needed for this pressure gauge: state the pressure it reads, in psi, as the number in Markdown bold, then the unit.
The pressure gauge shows **120** psi
